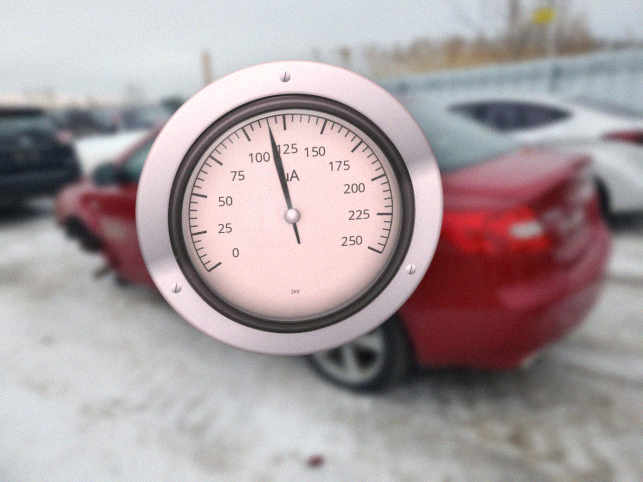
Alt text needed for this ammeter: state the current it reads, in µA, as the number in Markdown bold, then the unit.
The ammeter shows **115** µA
